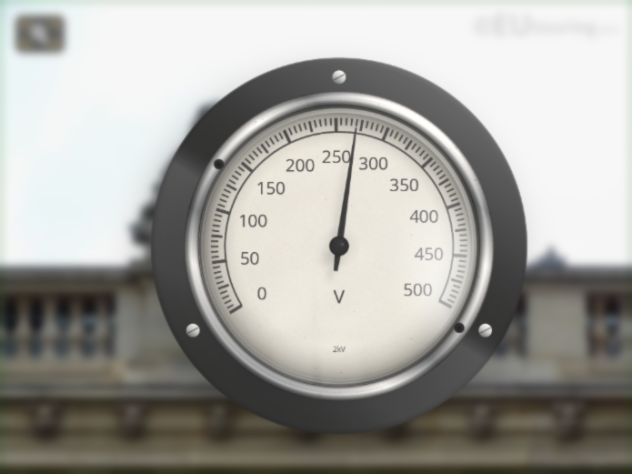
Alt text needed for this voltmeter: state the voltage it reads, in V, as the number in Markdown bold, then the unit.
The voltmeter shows **270** V
